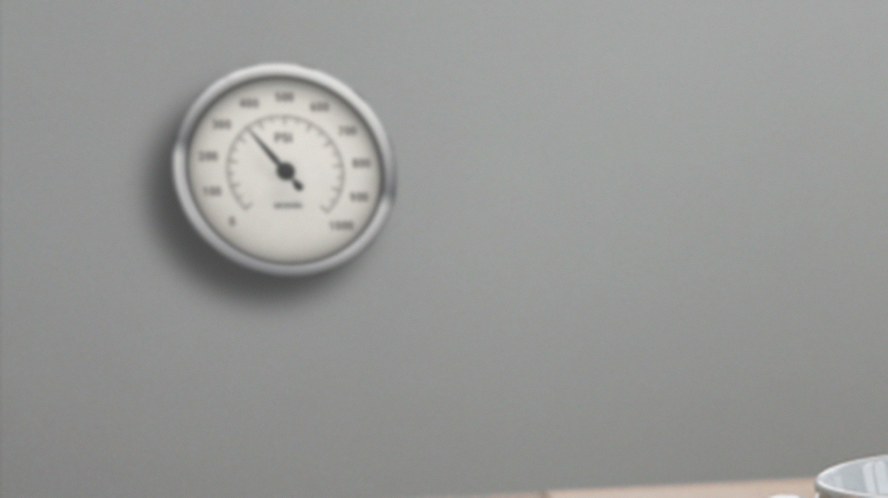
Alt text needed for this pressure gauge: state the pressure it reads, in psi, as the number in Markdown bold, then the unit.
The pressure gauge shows **350** psi
